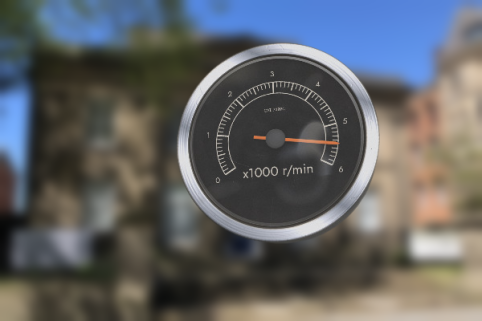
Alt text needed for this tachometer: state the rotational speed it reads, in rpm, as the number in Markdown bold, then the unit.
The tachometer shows **5500** rpm
